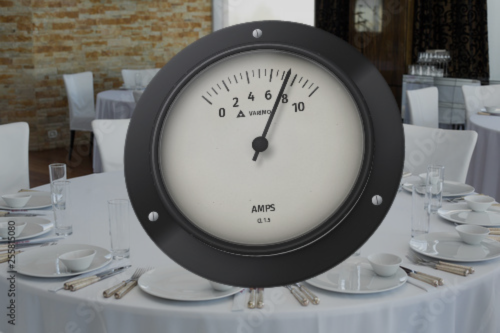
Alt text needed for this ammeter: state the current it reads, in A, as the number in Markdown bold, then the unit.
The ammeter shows **7.5** A
